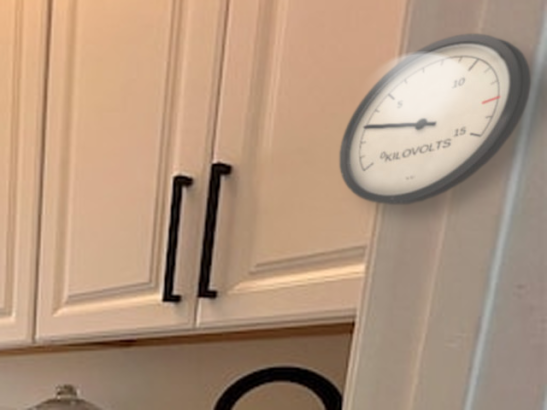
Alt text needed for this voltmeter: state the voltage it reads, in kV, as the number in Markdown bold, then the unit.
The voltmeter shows **3** kV
